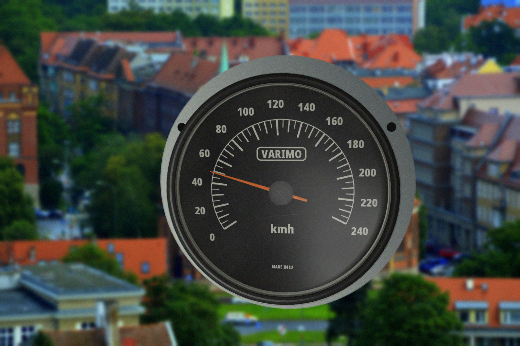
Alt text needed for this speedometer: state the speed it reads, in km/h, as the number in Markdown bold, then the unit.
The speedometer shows **50** km/h
